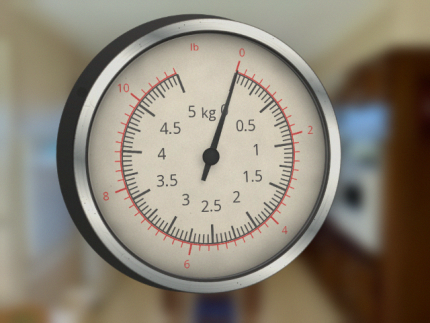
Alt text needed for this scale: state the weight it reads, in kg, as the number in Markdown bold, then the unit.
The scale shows **0** kg
